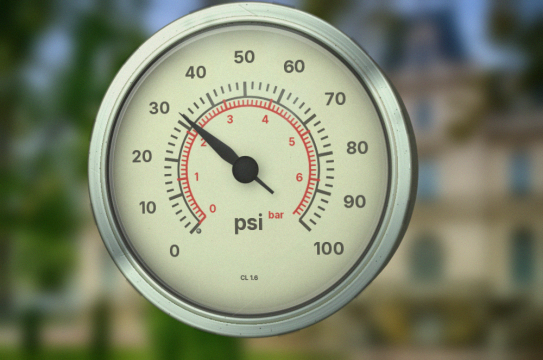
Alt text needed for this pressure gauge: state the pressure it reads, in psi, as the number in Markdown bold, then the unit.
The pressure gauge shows **32** psi
